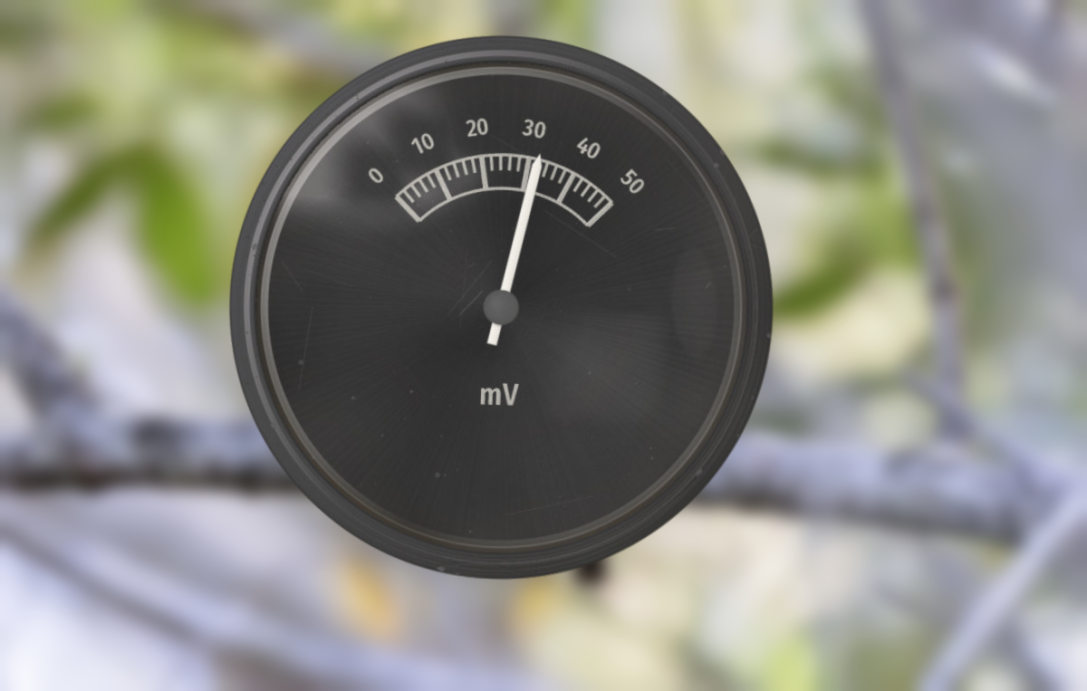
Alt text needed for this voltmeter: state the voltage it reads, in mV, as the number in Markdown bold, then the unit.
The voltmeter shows **32** mV
